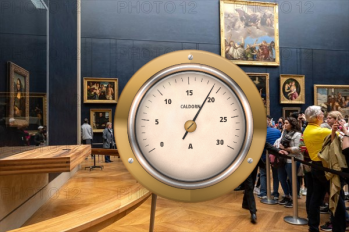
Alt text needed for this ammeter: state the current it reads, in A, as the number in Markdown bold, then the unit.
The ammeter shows **19** A
